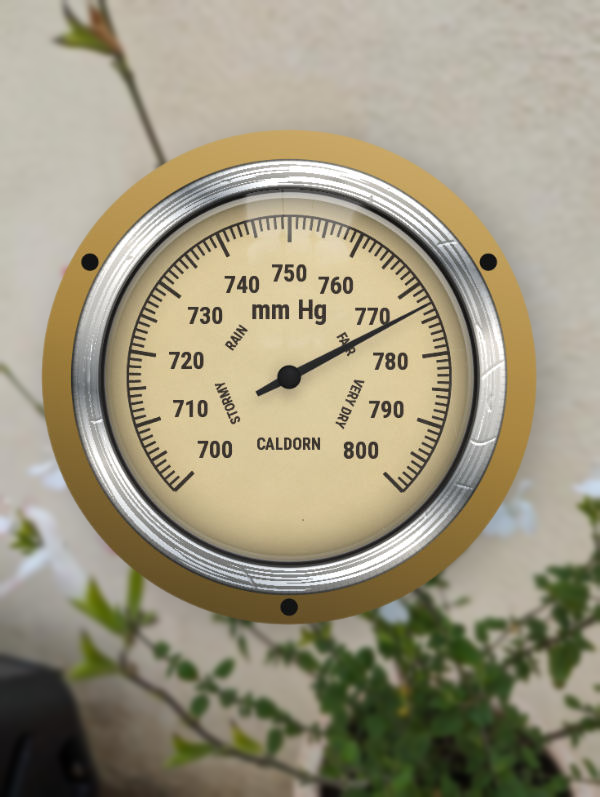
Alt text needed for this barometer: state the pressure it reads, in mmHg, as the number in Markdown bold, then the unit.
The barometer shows **773** mmHg
